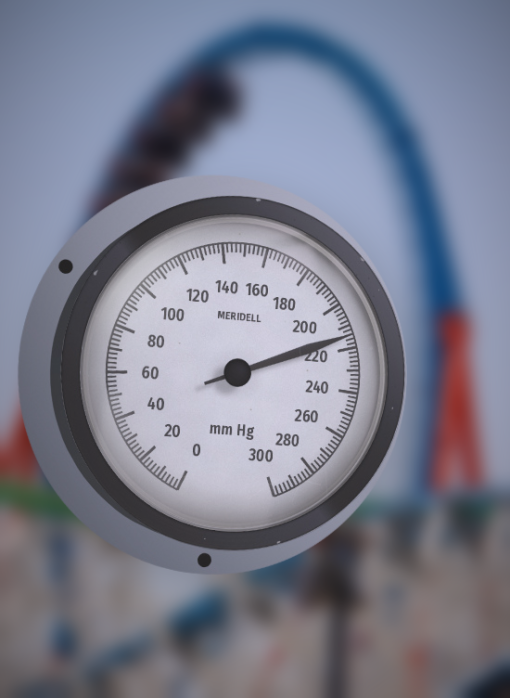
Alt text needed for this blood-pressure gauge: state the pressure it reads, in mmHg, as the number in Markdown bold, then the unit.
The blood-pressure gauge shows **214** mmHg
